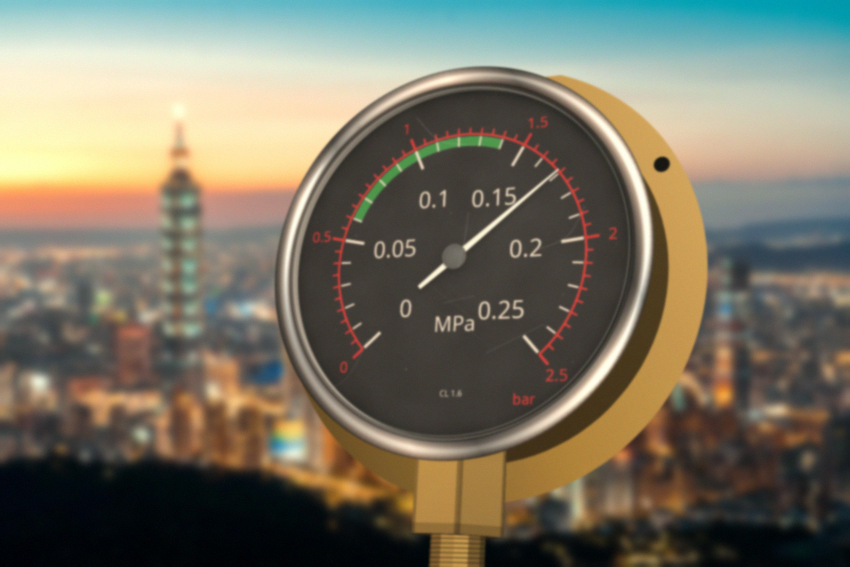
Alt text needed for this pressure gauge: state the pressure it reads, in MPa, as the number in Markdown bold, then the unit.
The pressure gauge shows **0.17** MPa
